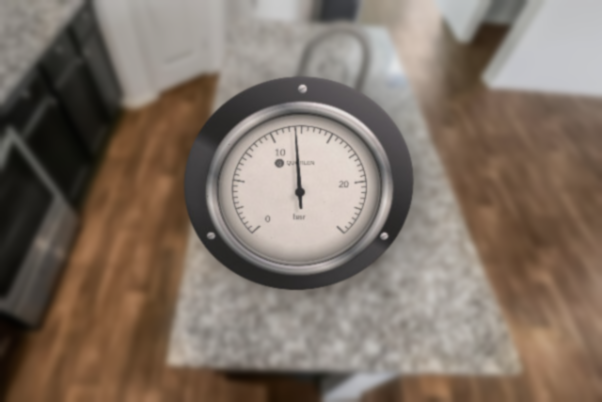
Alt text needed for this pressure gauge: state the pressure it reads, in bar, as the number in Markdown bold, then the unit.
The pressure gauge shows **12** bar
